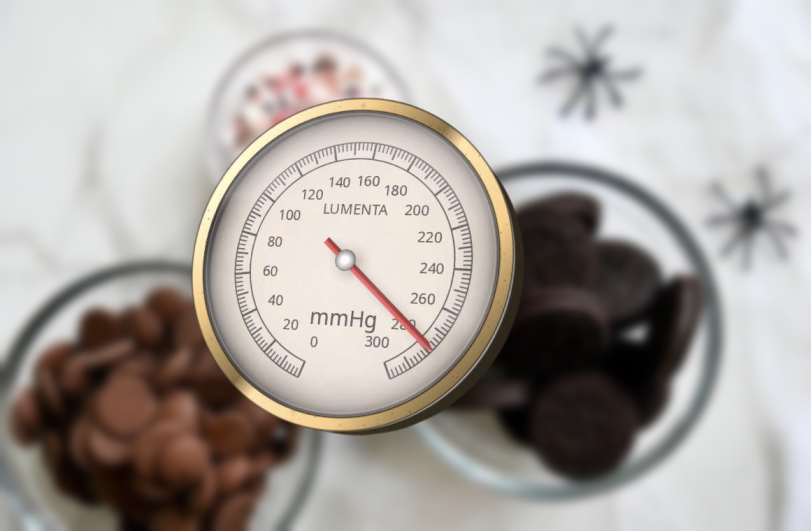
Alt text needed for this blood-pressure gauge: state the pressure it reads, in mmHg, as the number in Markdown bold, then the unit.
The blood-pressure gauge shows **278** mmHg
